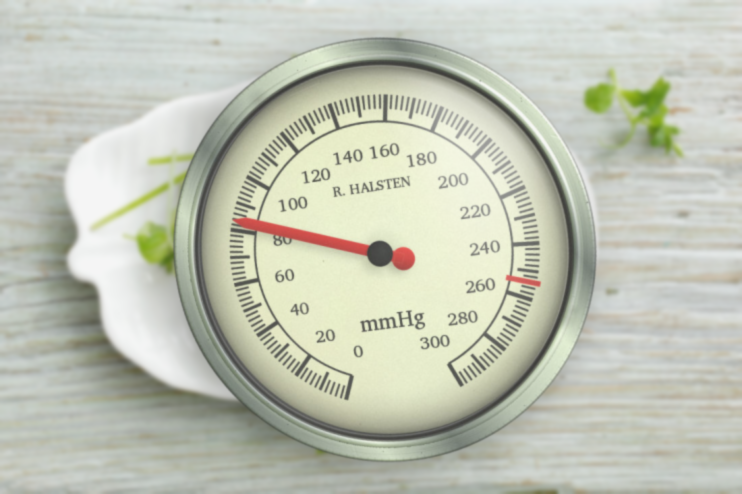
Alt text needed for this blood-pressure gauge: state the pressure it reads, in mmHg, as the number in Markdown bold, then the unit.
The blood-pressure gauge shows **84** mmHg
